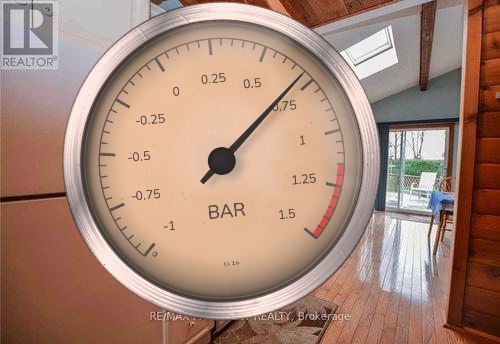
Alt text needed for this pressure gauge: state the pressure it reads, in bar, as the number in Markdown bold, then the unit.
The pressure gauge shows **0.7** bar
